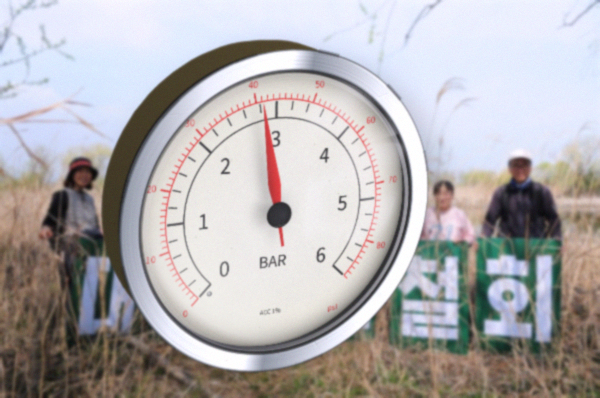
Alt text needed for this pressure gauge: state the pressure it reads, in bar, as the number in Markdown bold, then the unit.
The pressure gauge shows **2.8** bar
